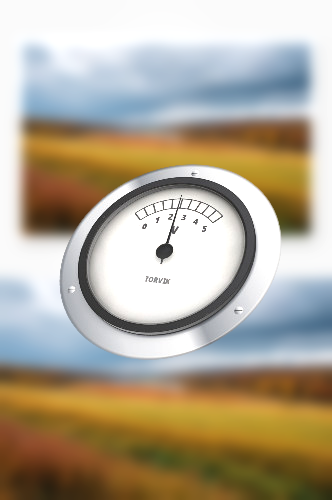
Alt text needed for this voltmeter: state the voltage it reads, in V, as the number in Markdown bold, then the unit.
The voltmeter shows **2.5** V
